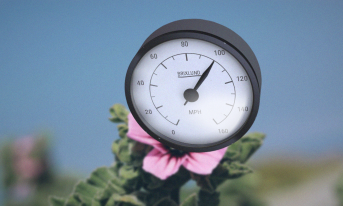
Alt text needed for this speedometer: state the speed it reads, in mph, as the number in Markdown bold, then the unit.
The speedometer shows **100** mph
